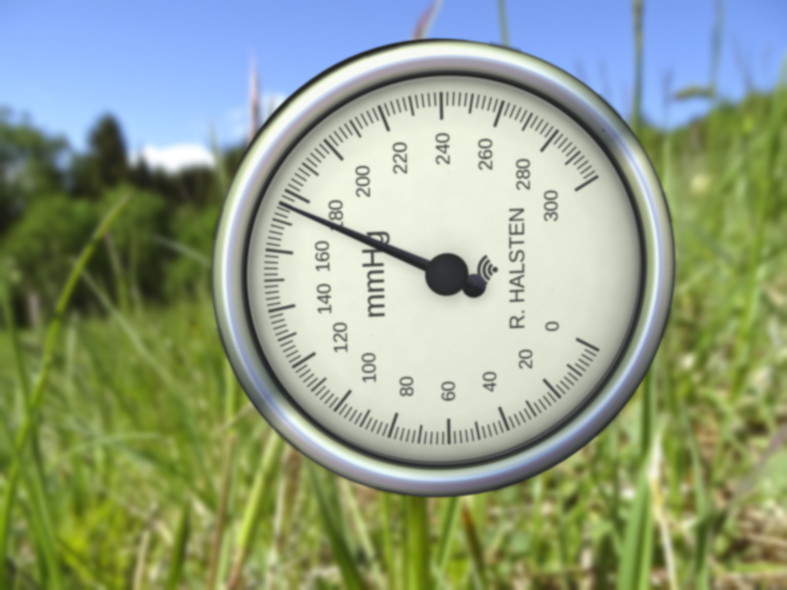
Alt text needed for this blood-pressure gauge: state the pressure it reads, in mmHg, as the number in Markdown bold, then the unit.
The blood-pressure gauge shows **176** mmHg
